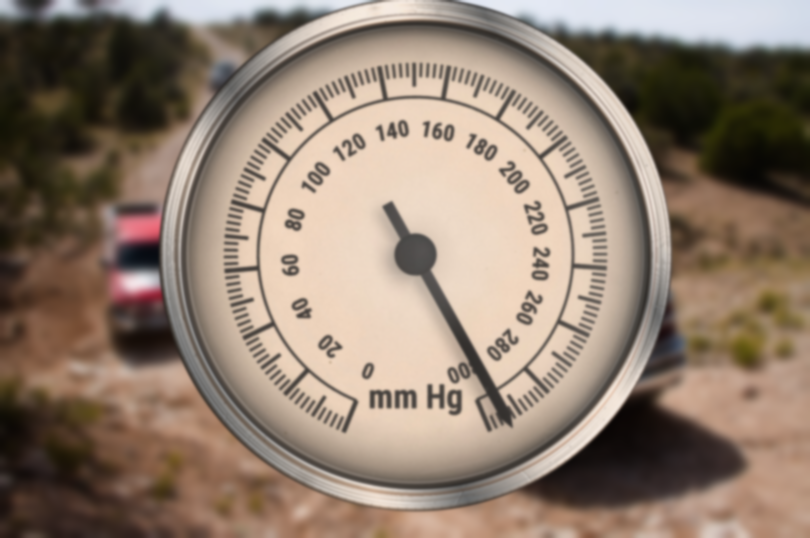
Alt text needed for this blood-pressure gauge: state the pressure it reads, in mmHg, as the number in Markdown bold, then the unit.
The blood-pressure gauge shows **294** mmHg
